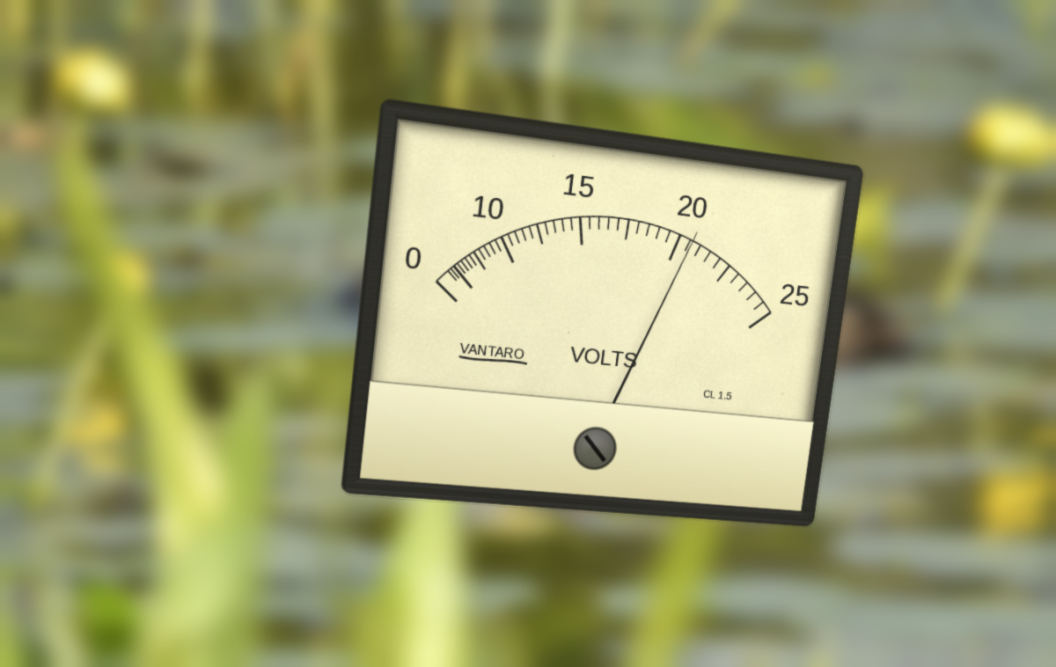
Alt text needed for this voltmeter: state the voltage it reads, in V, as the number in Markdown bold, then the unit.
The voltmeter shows **20.5** V
